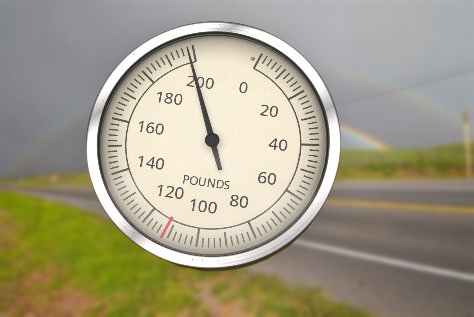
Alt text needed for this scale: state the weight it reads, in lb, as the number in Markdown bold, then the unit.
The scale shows **198** lb
